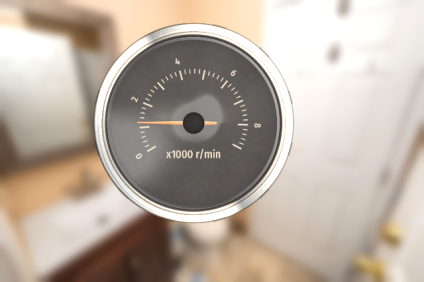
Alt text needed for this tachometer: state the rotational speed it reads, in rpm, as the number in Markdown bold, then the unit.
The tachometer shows **1200** rpm
